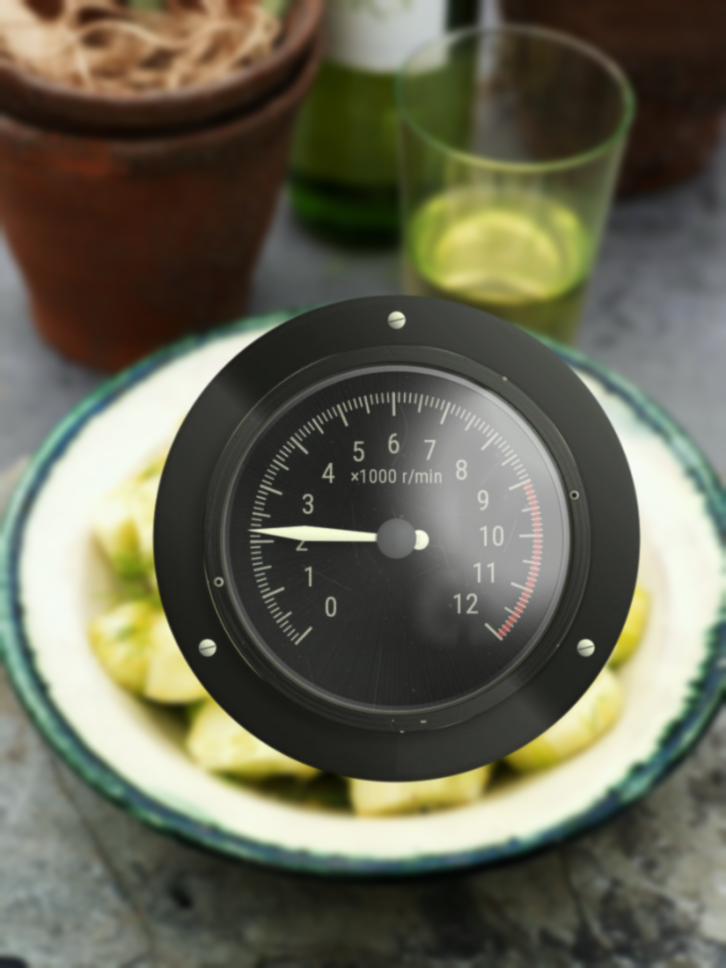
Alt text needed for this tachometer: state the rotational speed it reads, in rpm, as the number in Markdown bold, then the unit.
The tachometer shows **2200** rpm
